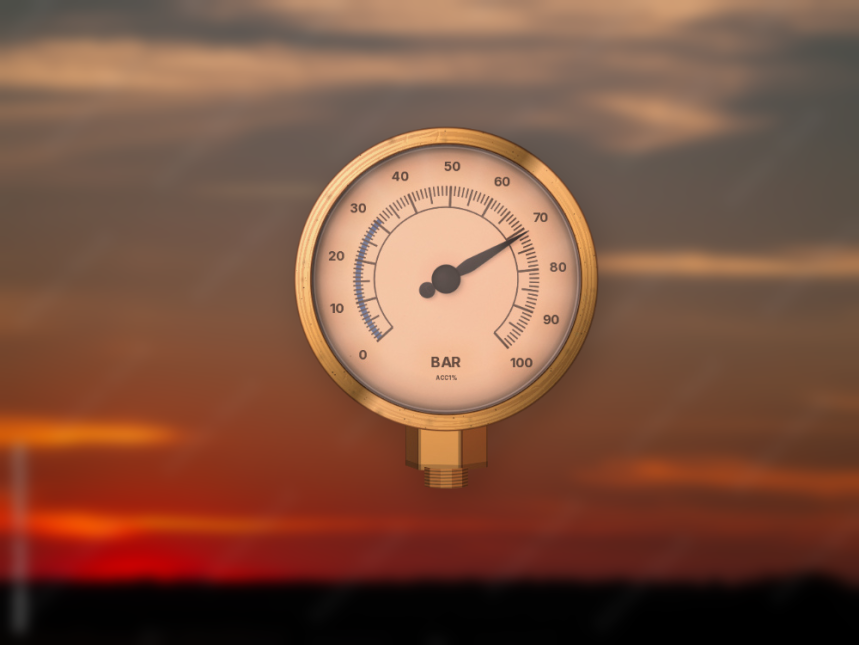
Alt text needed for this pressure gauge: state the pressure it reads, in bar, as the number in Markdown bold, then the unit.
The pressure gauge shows **71** bar
